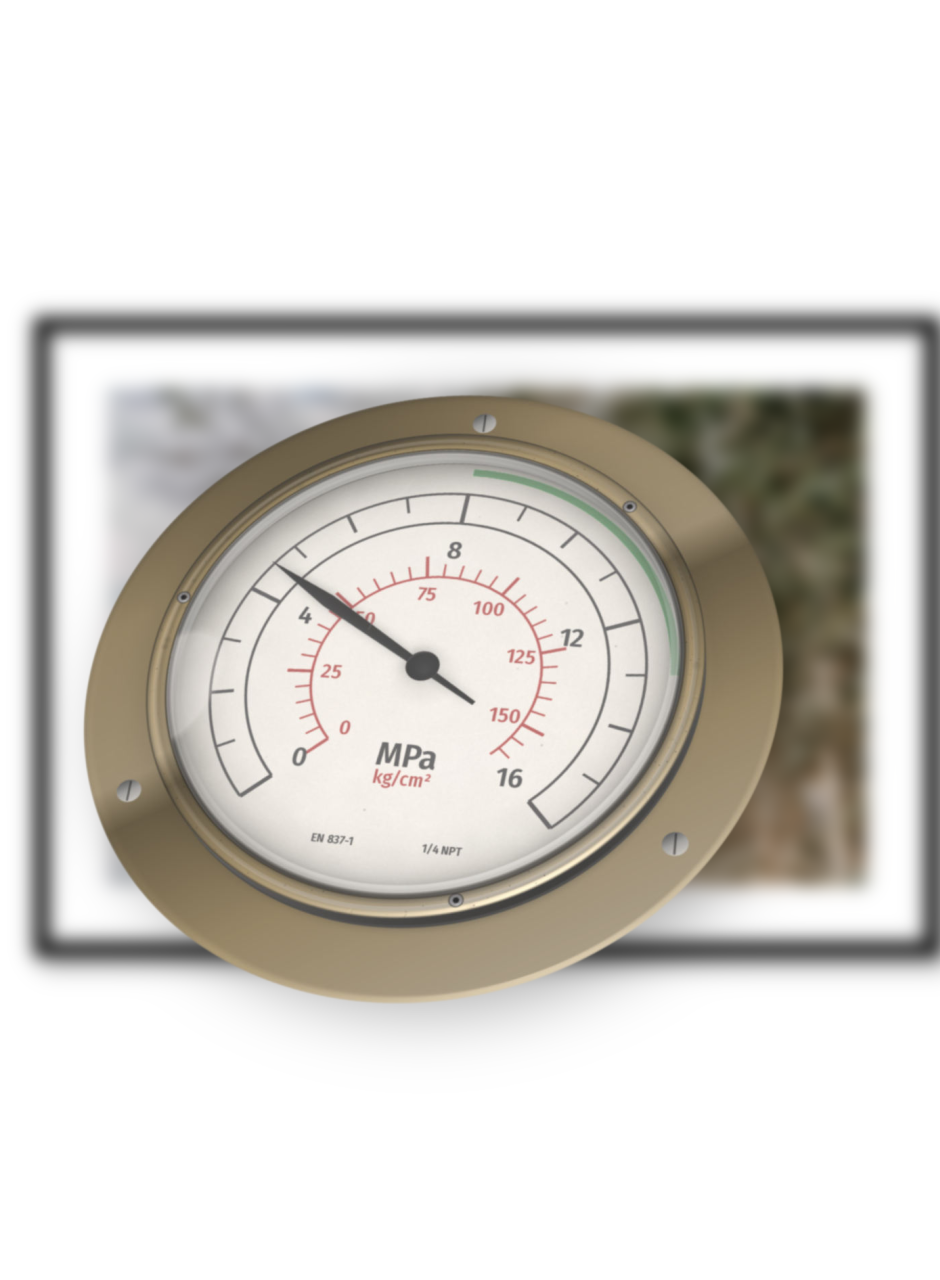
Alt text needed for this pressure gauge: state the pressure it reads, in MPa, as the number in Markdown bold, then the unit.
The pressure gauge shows **4.5** MPa
